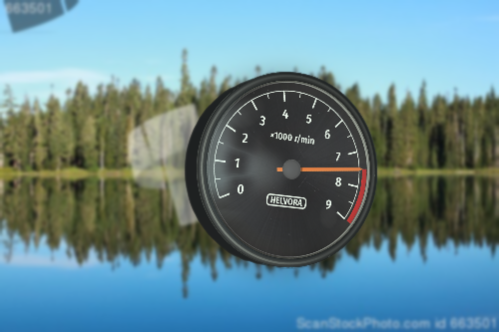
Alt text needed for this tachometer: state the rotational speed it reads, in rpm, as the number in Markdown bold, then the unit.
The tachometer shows **7500** rpm
